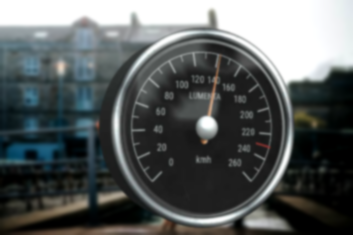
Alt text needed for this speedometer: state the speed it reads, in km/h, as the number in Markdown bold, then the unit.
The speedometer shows **140** km/h
